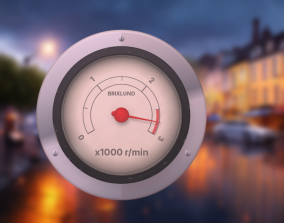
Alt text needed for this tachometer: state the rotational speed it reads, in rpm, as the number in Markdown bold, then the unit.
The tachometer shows **2750** rpm
